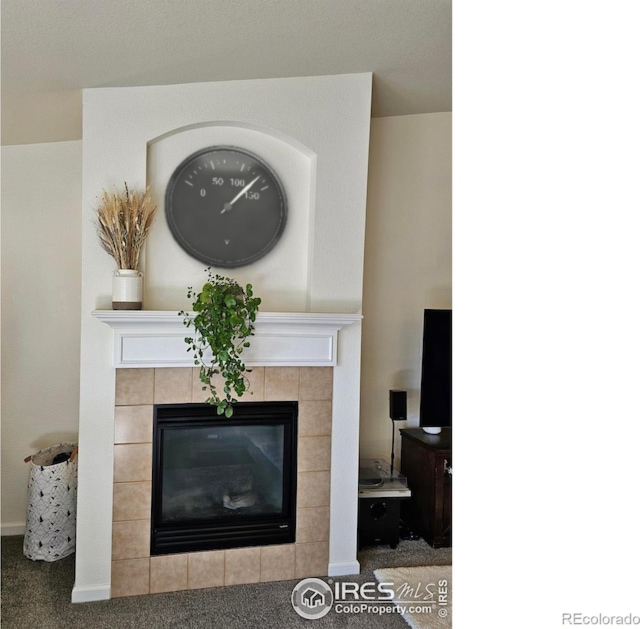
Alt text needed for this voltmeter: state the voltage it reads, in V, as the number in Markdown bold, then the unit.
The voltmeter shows **130** V
